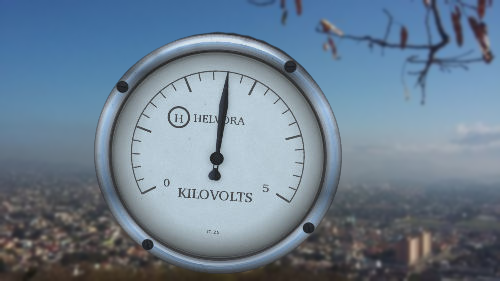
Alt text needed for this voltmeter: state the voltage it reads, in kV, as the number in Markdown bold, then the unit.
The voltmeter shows **2.6** kV
